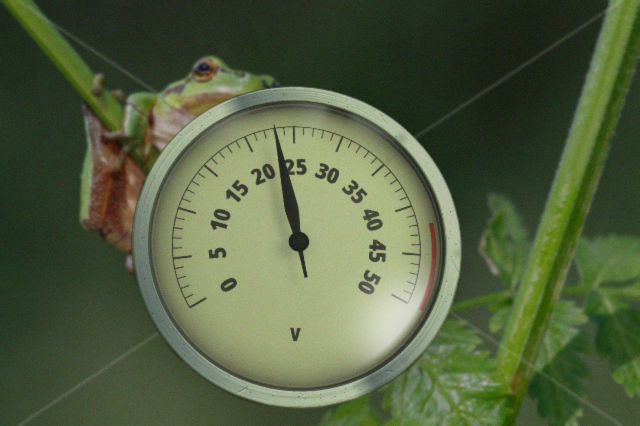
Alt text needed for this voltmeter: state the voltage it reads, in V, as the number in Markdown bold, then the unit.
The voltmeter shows **23** V
